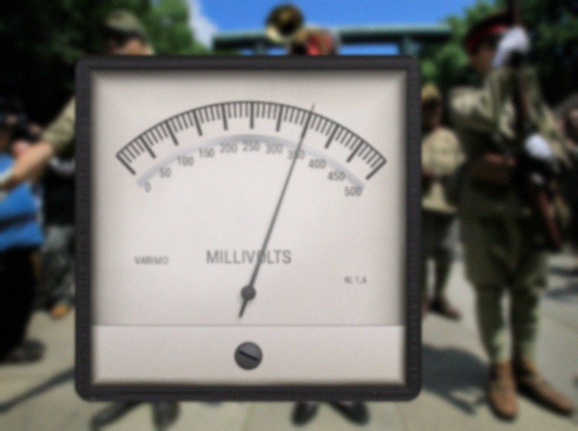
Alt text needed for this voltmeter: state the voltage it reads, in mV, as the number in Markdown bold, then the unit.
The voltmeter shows **350** mV
